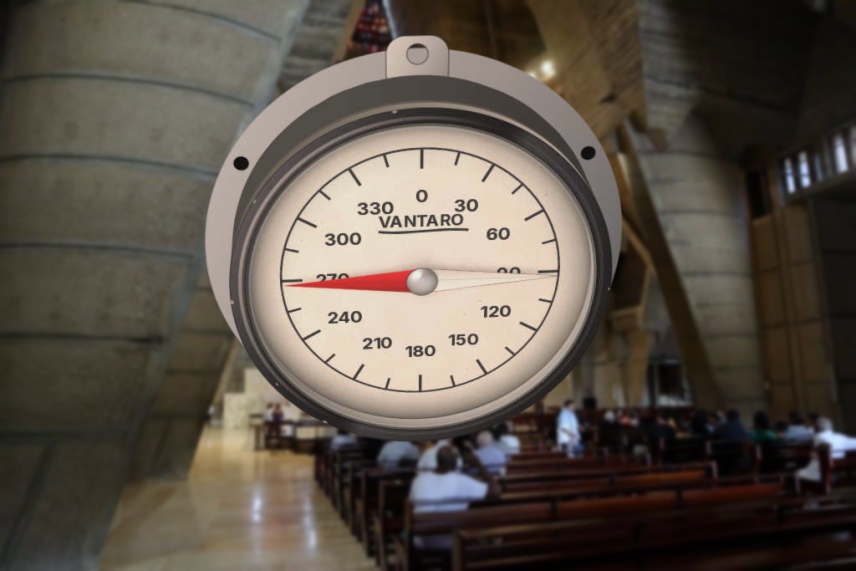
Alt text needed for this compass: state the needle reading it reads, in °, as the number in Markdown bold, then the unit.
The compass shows **270** °
